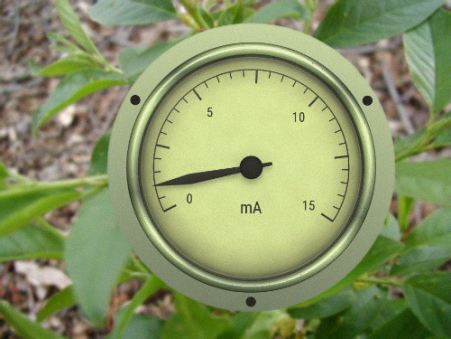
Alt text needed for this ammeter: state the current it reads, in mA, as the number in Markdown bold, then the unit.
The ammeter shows **1** mA
